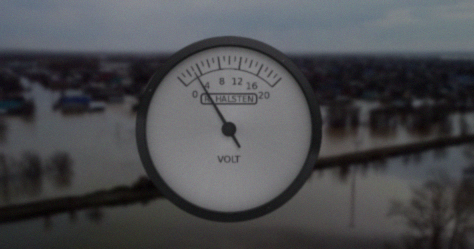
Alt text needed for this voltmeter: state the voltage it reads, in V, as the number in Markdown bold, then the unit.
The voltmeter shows **3** V
